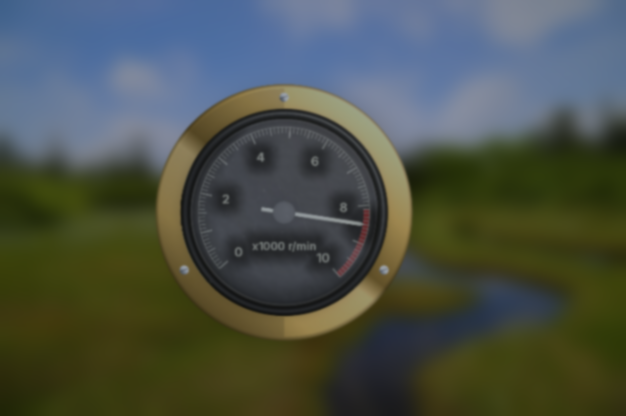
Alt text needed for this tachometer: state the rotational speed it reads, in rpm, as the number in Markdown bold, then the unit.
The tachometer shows **8500** rpm
